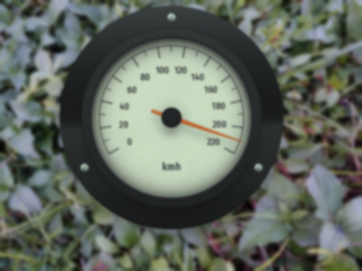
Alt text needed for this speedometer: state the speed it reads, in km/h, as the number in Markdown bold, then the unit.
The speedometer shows **210** km/h
